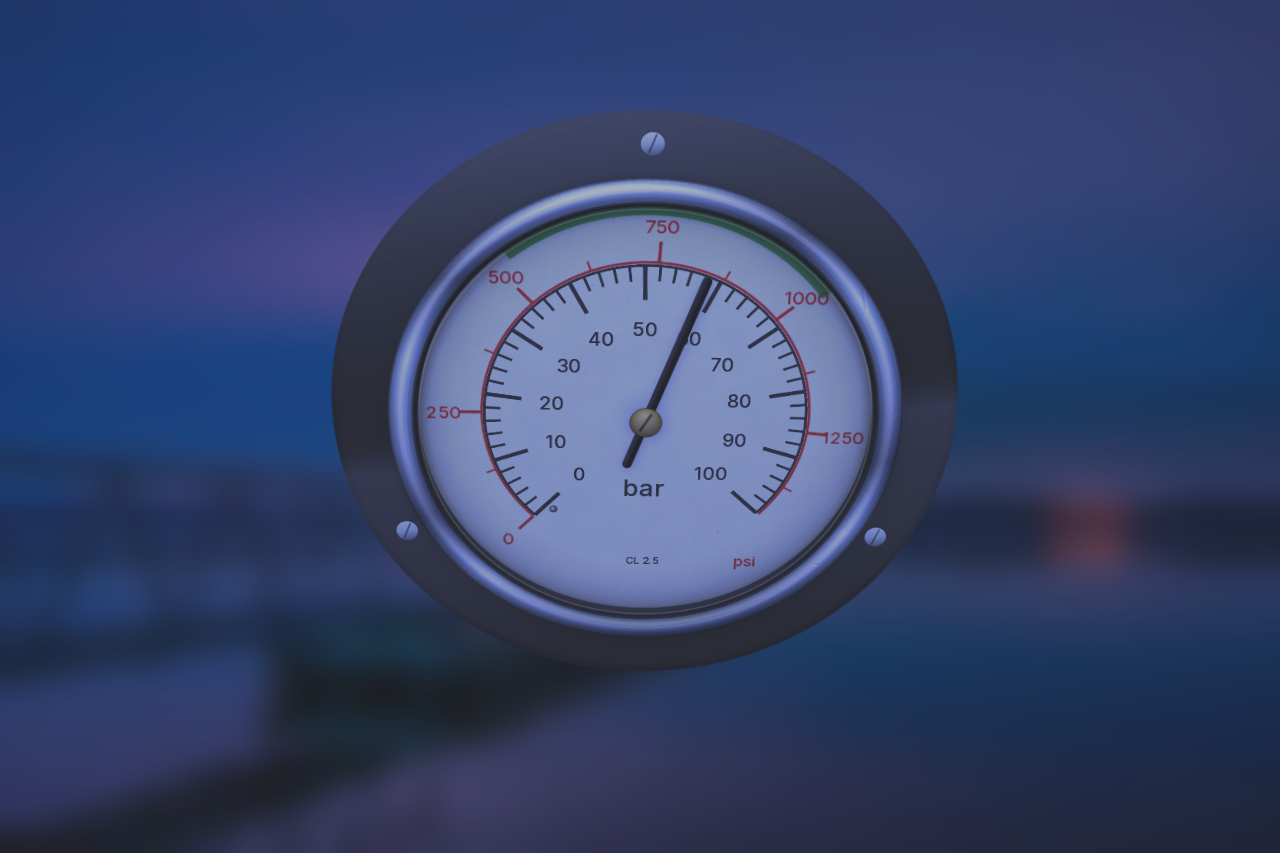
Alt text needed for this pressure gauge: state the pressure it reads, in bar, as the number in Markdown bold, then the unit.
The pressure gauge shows **58** bar
